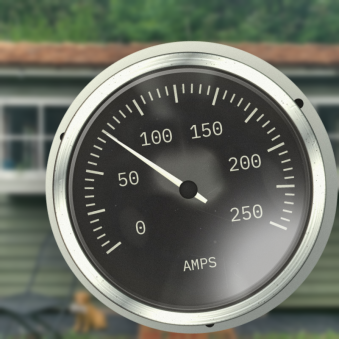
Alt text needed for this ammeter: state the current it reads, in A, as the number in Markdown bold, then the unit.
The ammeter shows **75** A
